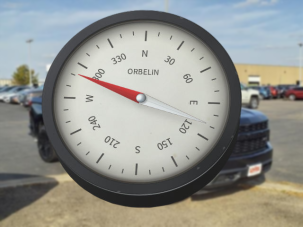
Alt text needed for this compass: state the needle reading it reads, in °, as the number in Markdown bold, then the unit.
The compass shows **290** °
